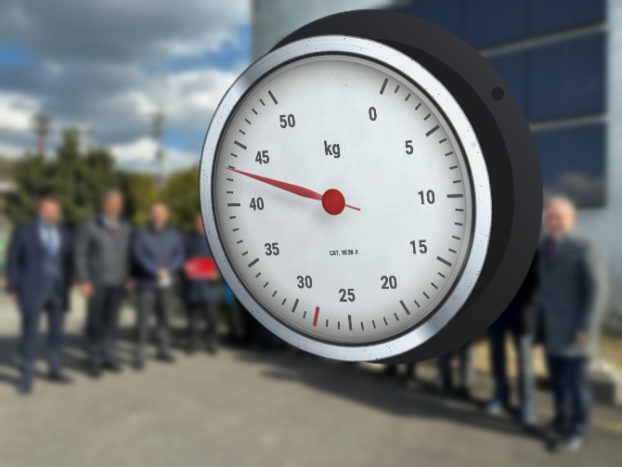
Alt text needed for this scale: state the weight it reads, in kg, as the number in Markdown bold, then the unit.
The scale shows **43** kg
